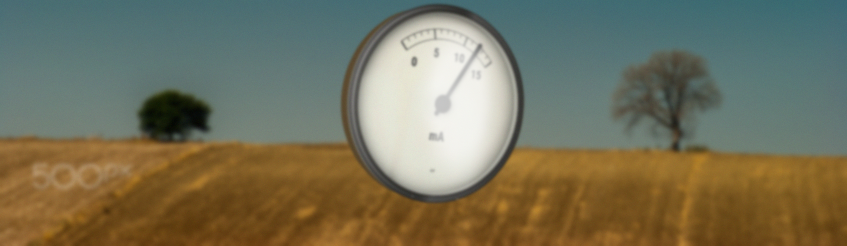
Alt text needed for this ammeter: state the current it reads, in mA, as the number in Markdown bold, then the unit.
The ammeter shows **12** mA
